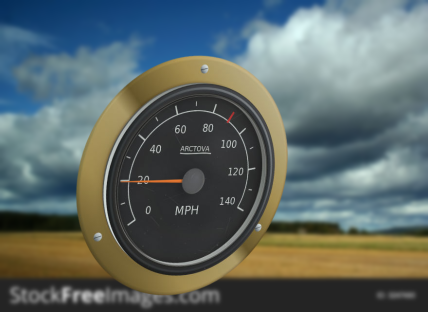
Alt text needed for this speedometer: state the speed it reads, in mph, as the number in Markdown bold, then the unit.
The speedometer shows **20** mph
